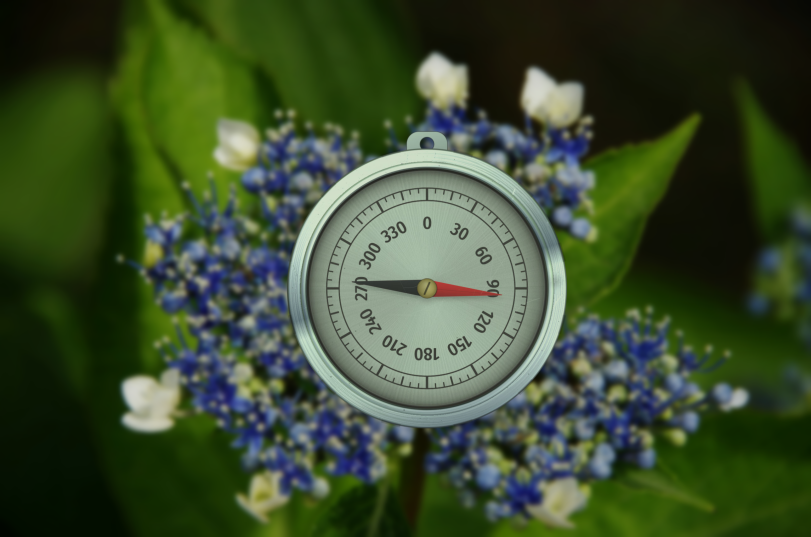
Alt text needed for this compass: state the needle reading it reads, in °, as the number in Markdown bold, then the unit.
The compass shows **95** °
